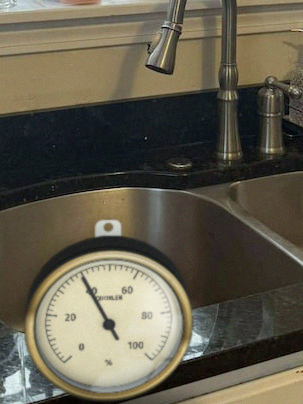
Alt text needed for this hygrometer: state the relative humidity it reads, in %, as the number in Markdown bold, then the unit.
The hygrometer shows **40** %
